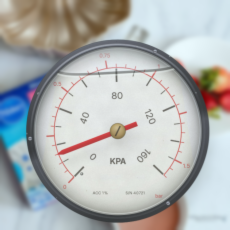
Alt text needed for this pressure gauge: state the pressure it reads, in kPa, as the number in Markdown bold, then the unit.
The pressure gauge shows **15** kPa
